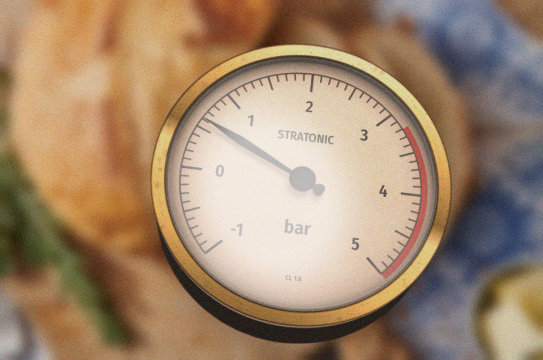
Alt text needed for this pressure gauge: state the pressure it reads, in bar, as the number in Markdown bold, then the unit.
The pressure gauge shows **0.6** bar
